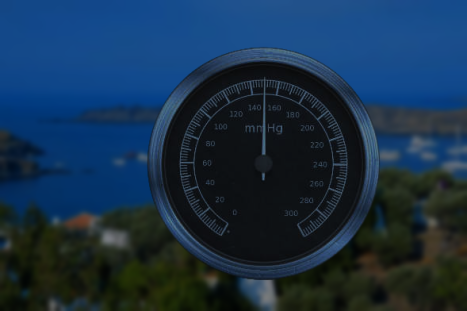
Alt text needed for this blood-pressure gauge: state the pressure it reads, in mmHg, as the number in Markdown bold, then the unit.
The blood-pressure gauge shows **150** mmHg
